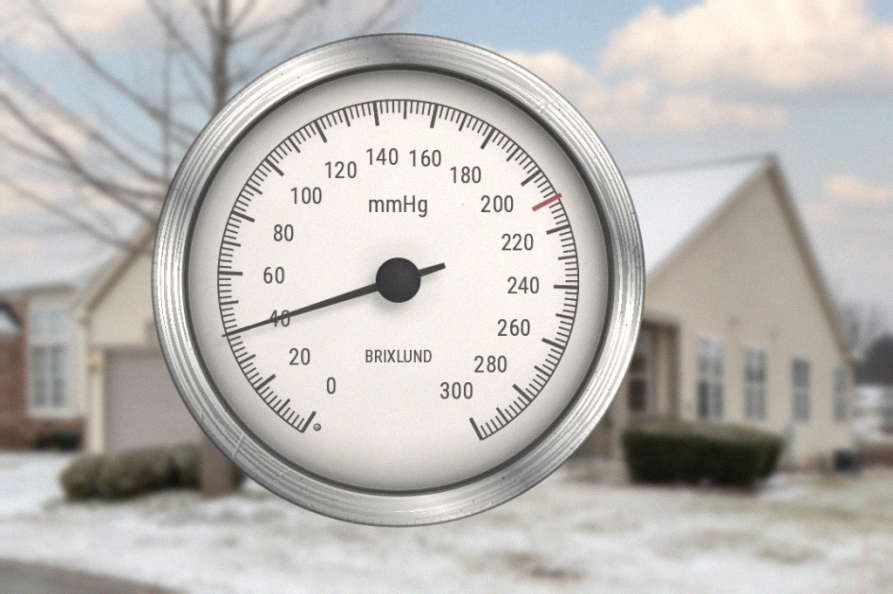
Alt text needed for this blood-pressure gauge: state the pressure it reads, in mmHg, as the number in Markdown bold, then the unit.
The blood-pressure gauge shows **40** mmHg
